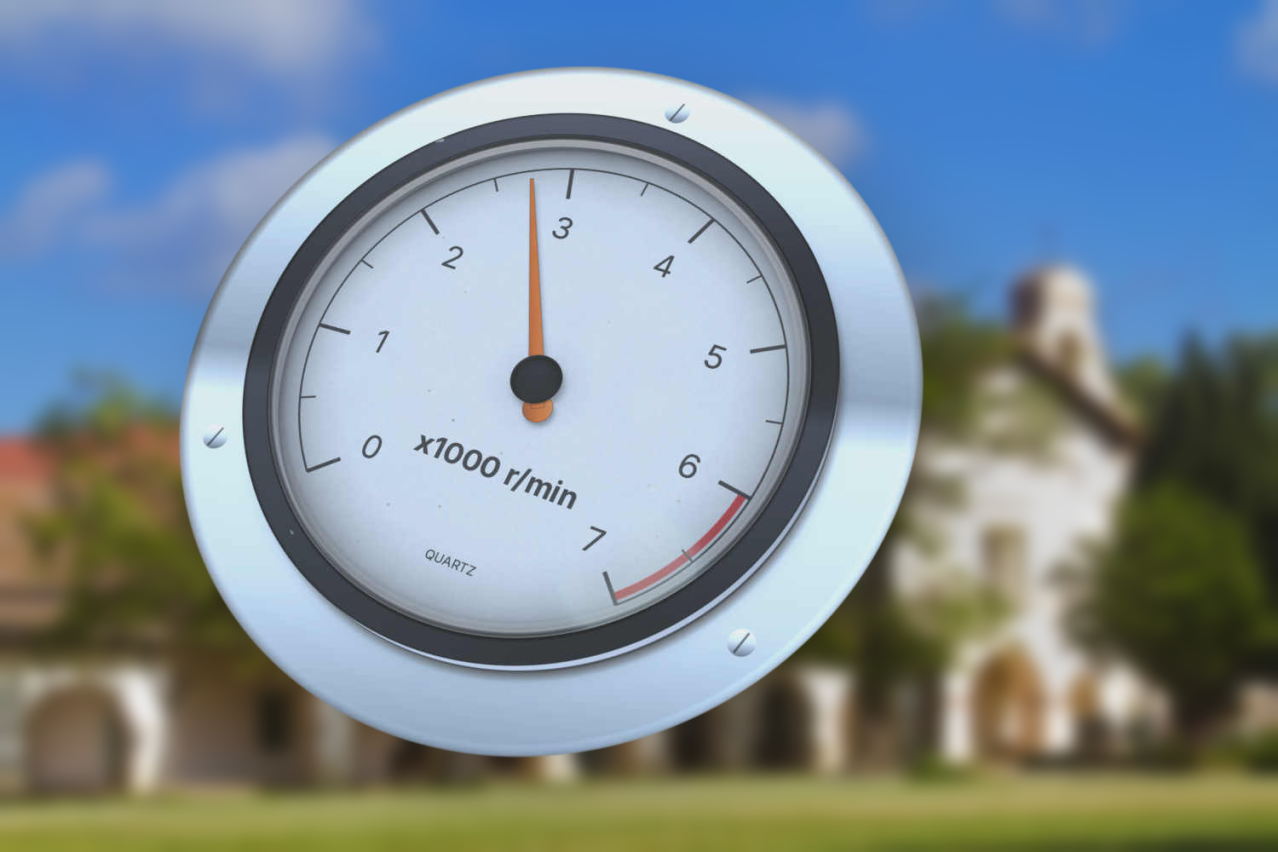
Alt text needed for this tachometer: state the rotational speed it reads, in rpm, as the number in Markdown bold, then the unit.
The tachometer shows **2750** rpm
